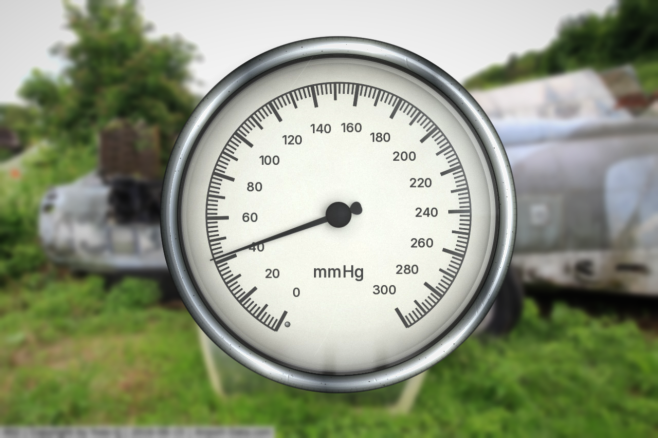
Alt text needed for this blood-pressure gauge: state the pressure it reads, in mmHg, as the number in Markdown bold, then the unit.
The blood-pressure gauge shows **42** mmHg
